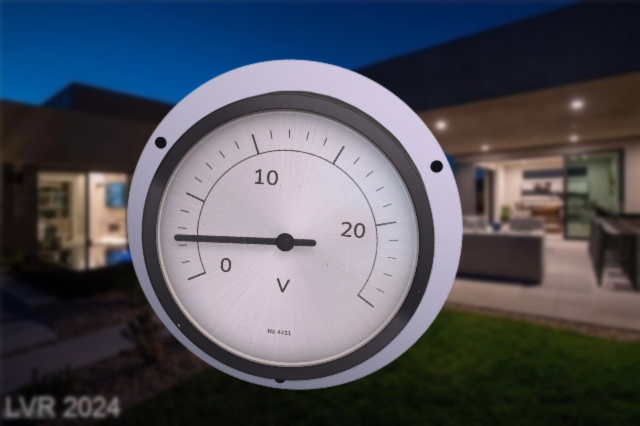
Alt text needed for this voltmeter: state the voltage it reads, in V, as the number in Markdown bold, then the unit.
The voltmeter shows **2.5** V
